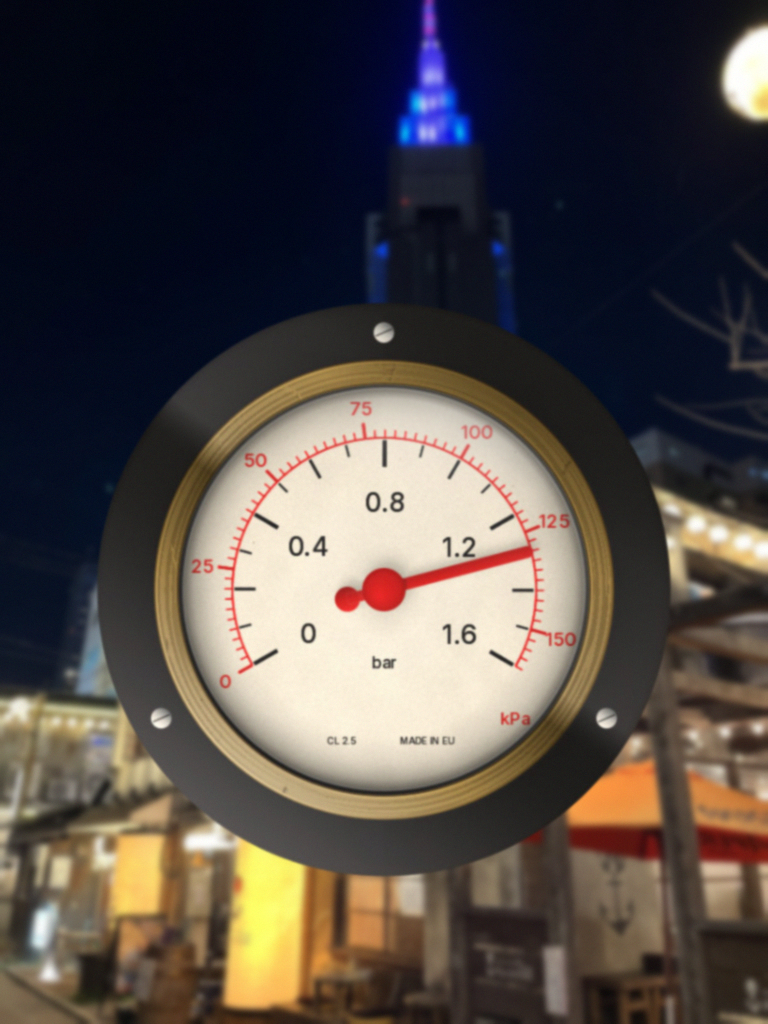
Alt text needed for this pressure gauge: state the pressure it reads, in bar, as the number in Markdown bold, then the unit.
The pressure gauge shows **1.3** bar
